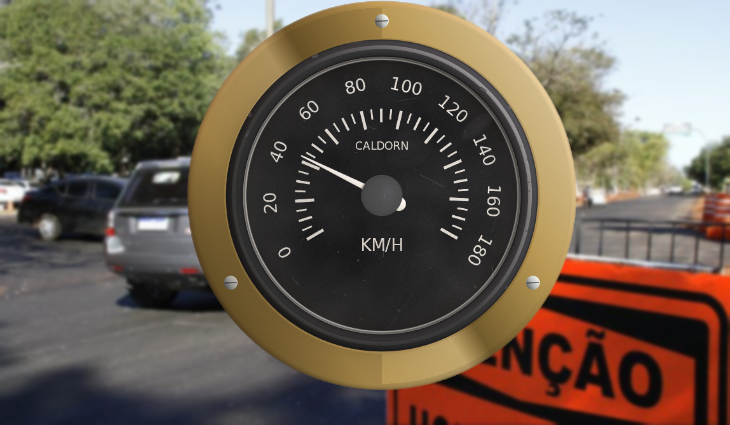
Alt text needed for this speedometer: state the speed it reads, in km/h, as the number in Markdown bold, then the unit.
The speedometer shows **42.5** km/h
